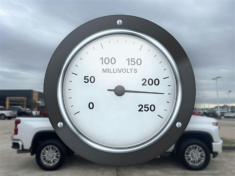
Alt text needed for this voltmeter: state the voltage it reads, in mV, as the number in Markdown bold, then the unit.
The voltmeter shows **220** mV
